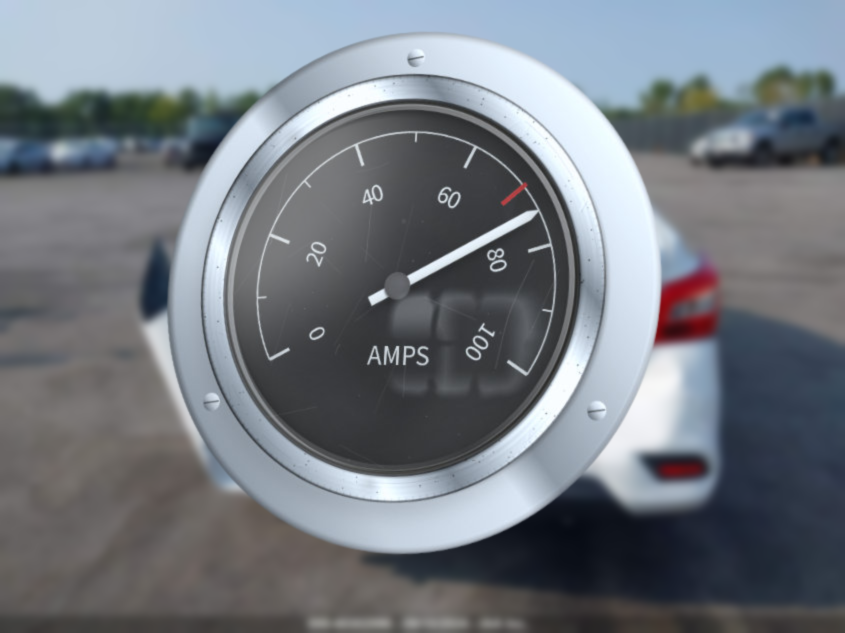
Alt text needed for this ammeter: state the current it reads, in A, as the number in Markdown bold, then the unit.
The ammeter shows **75** A
